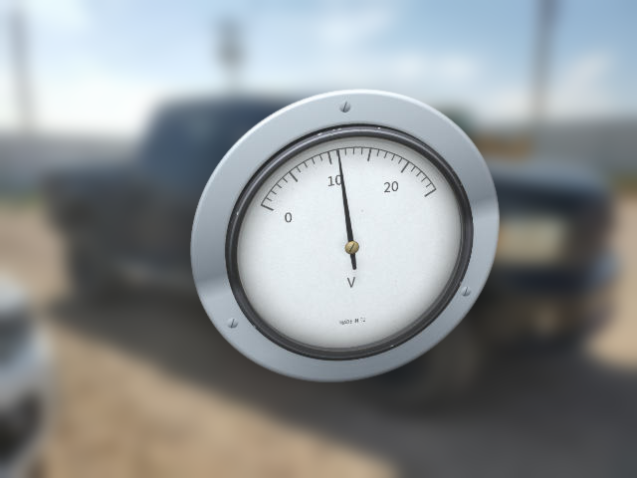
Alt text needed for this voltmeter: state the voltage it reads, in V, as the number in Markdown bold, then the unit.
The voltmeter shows **11** V
